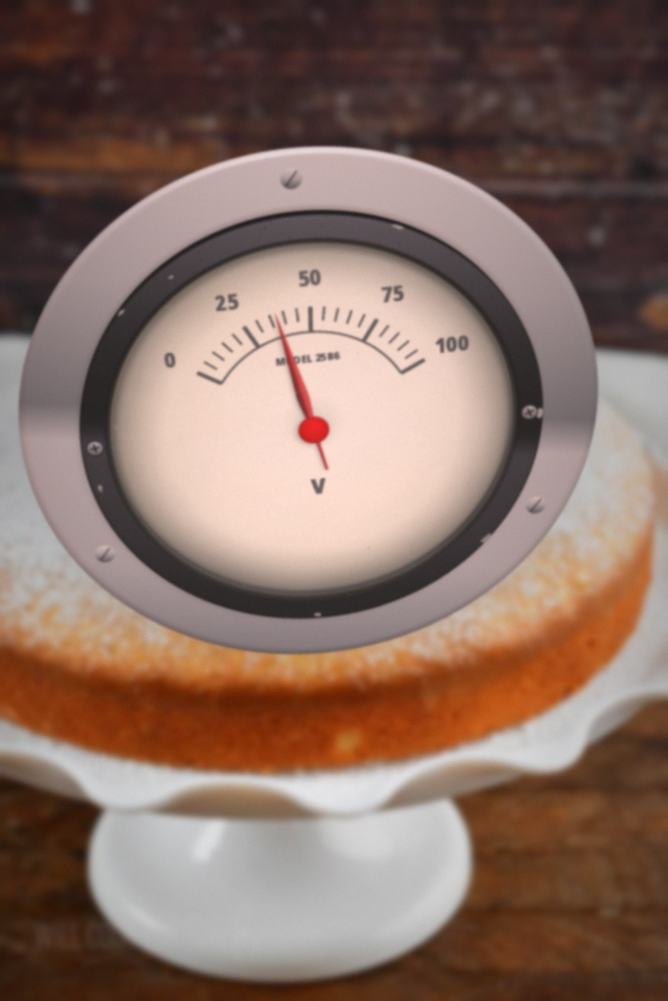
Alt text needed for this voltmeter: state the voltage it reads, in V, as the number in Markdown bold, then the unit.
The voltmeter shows **37.5** V
